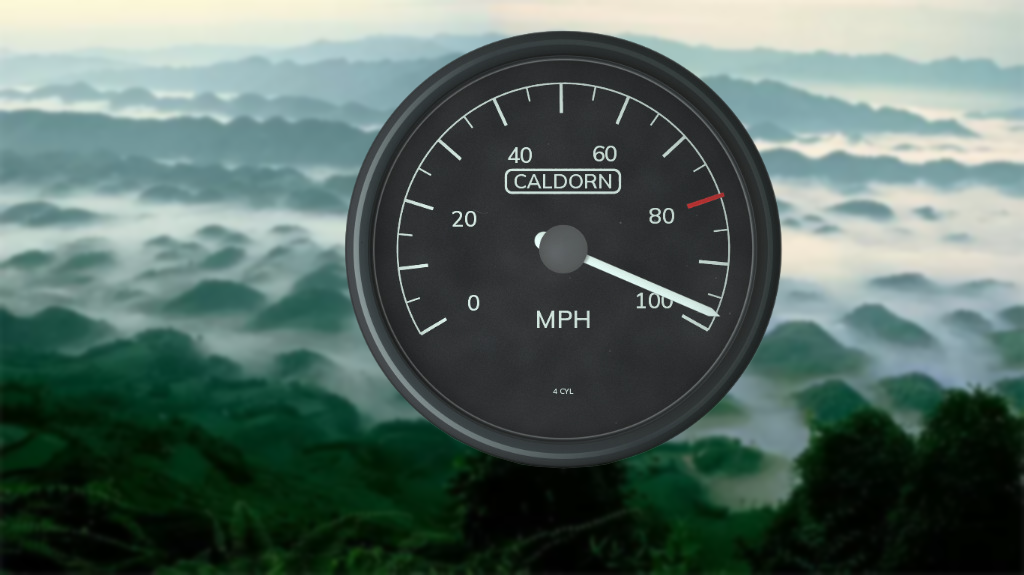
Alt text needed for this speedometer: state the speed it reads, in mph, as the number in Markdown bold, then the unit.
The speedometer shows **97.5** mph
